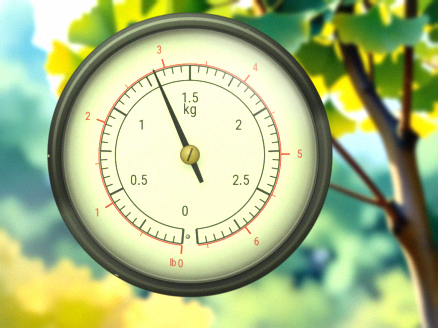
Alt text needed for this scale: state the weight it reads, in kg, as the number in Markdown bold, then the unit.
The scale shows **1.3** kg
